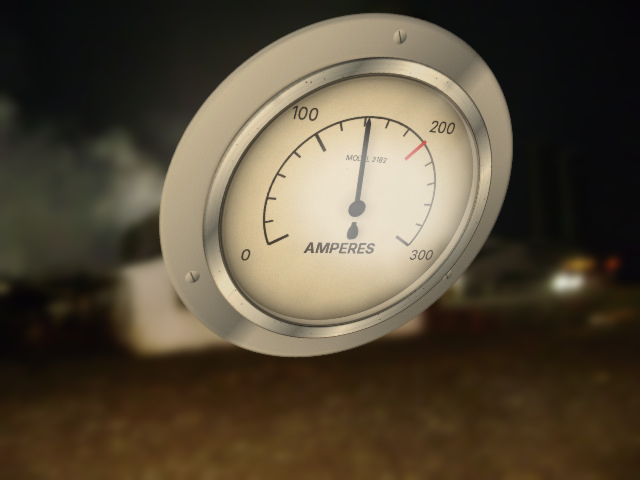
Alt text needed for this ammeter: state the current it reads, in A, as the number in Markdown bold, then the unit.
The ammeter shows **140** A
